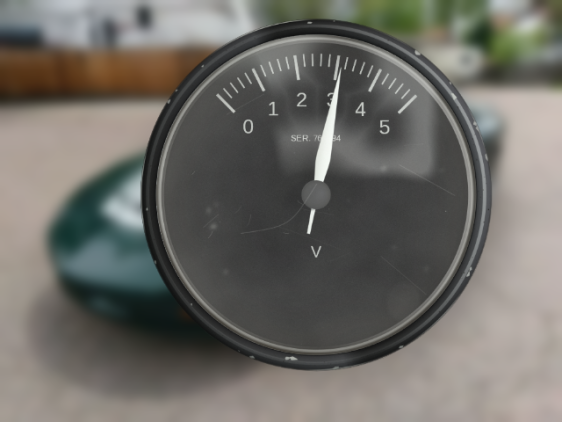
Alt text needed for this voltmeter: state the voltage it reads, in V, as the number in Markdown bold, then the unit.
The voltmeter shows **3.1** V
